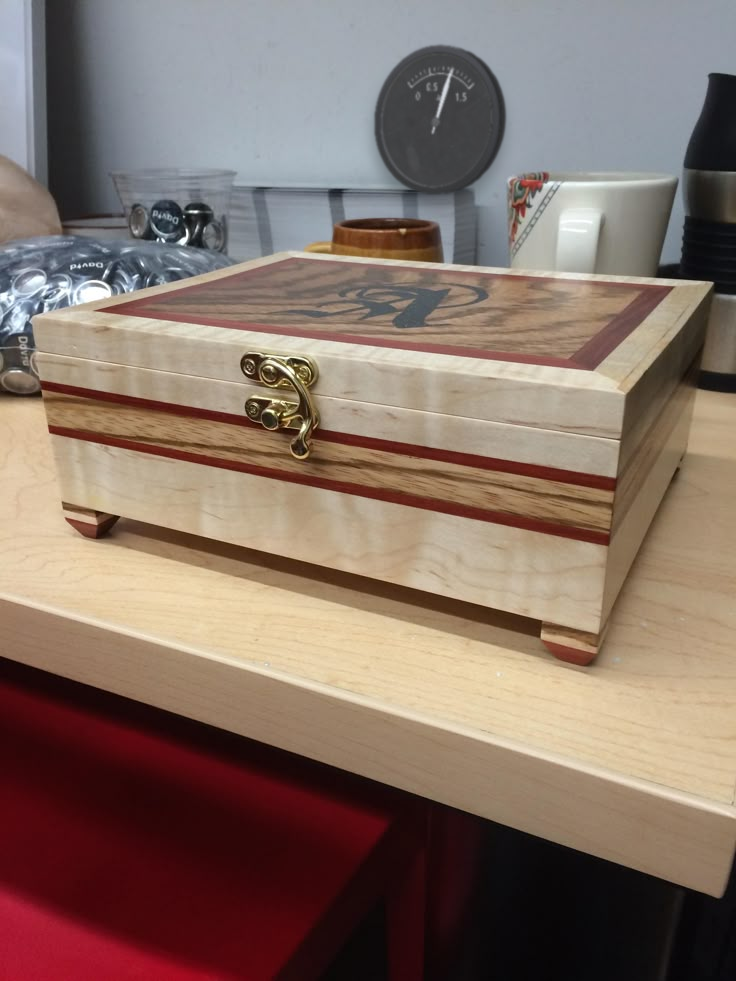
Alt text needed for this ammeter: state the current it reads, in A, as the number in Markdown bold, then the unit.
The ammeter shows **1** A
